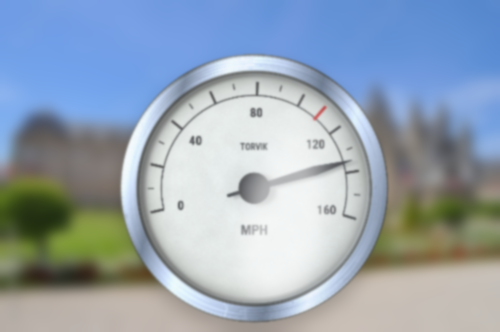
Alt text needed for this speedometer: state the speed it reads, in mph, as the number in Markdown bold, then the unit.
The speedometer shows **135** mph
